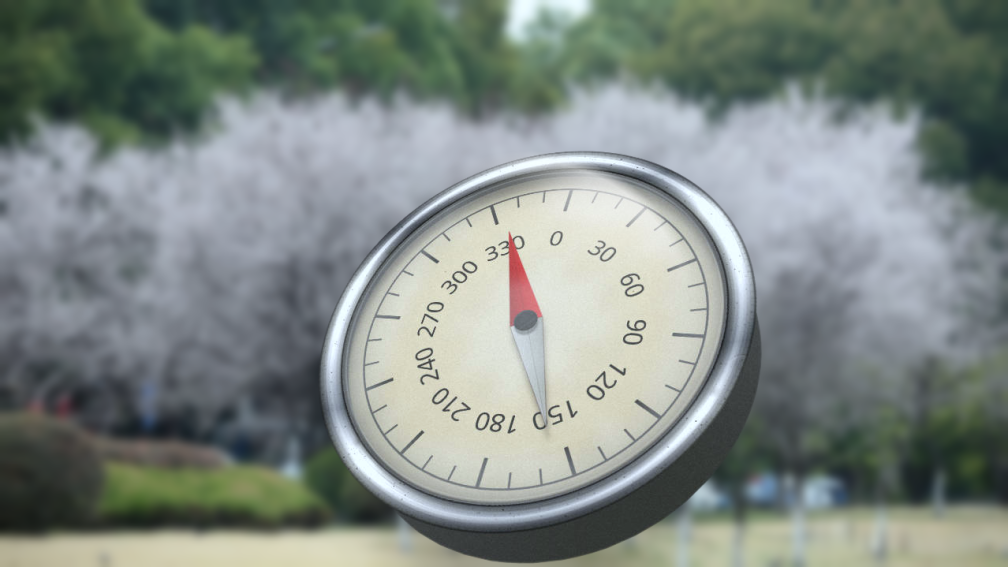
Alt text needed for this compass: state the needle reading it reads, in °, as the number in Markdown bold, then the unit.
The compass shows **335** °
